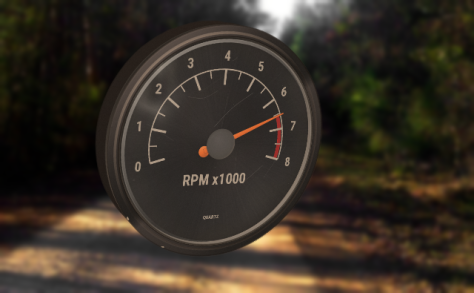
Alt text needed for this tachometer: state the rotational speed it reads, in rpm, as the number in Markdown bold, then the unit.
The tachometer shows **6500** rpm
